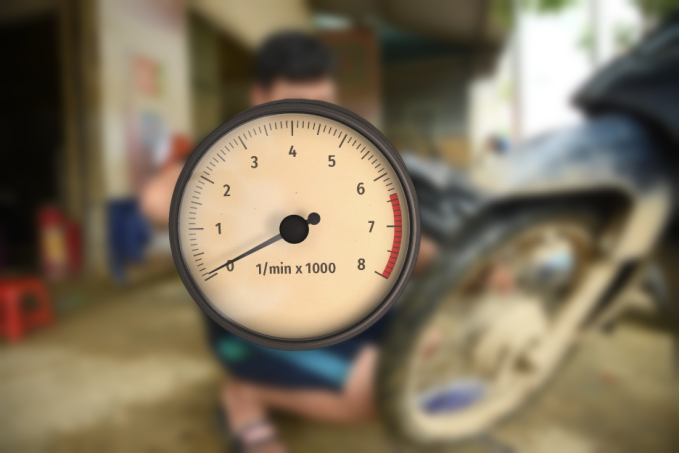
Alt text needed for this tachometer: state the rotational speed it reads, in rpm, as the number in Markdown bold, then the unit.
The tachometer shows **100** rpm
